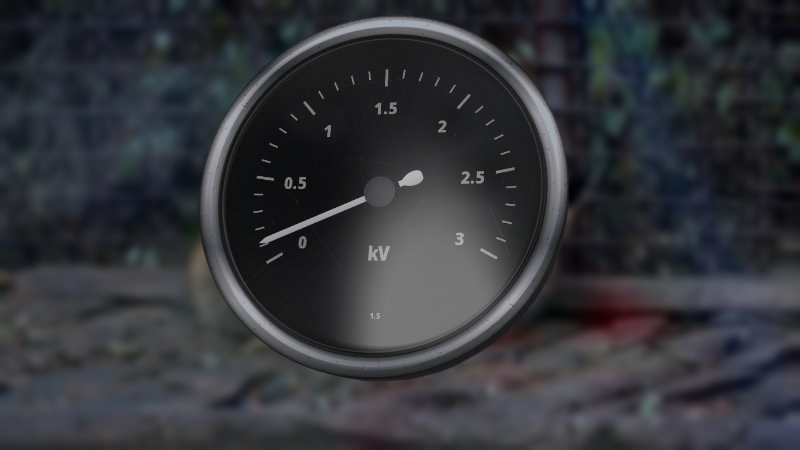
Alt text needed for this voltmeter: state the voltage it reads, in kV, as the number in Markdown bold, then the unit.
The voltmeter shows **0.1** kV
